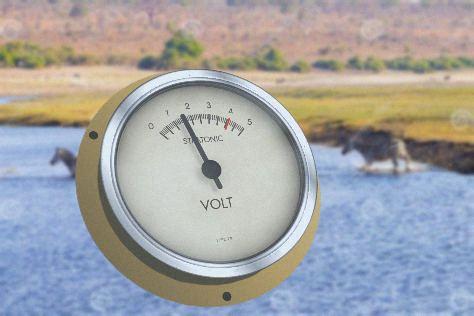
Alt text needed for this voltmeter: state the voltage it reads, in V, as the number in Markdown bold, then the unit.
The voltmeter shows **1.5** V
